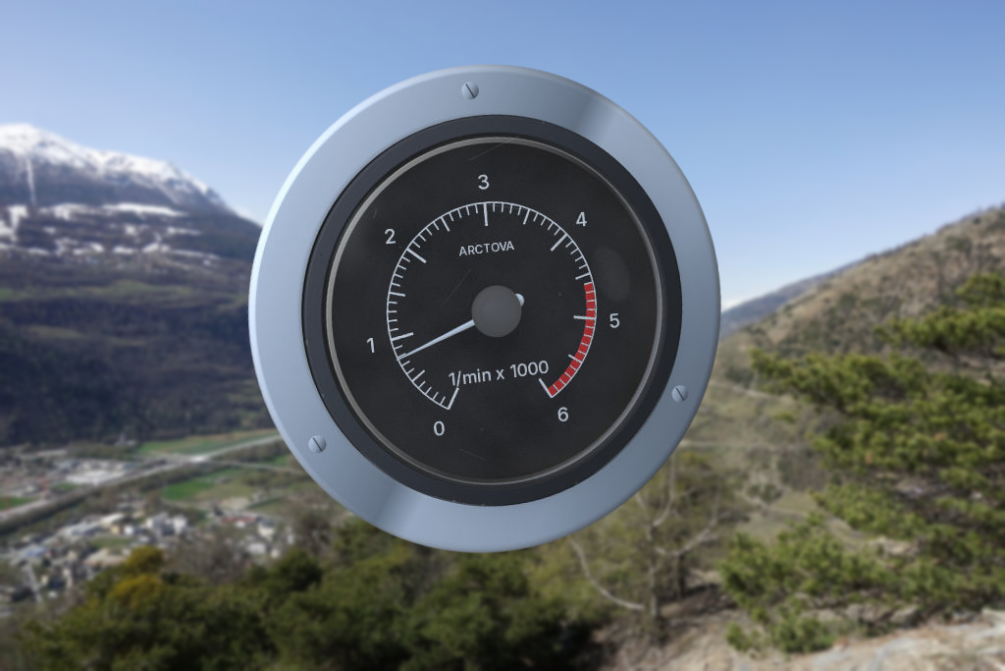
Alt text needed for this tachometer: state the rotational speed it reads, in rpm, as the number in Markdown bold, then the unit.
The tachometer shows **800** rpm
